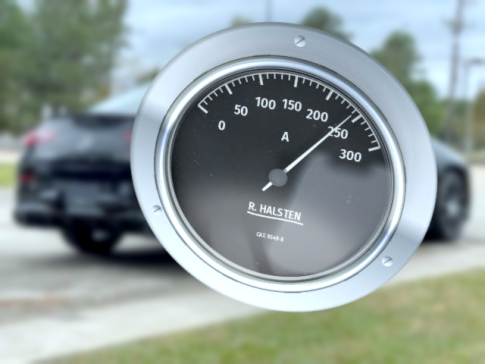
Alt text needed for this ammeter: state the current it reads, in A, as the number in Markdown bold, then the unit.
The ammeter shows **240** A
